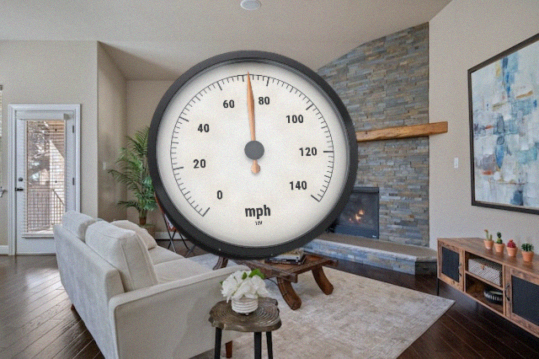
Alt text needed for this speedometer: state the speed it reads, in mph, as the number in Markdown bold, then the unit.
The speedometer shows **72** mph
